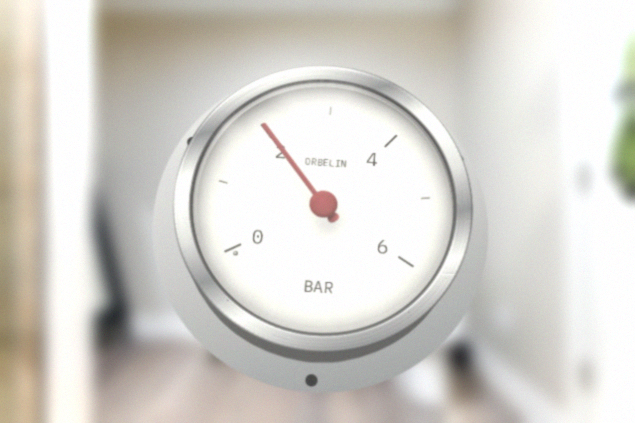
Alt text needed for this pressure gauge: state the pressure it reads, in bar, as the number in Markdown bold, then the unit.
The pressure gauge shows **2** bar
